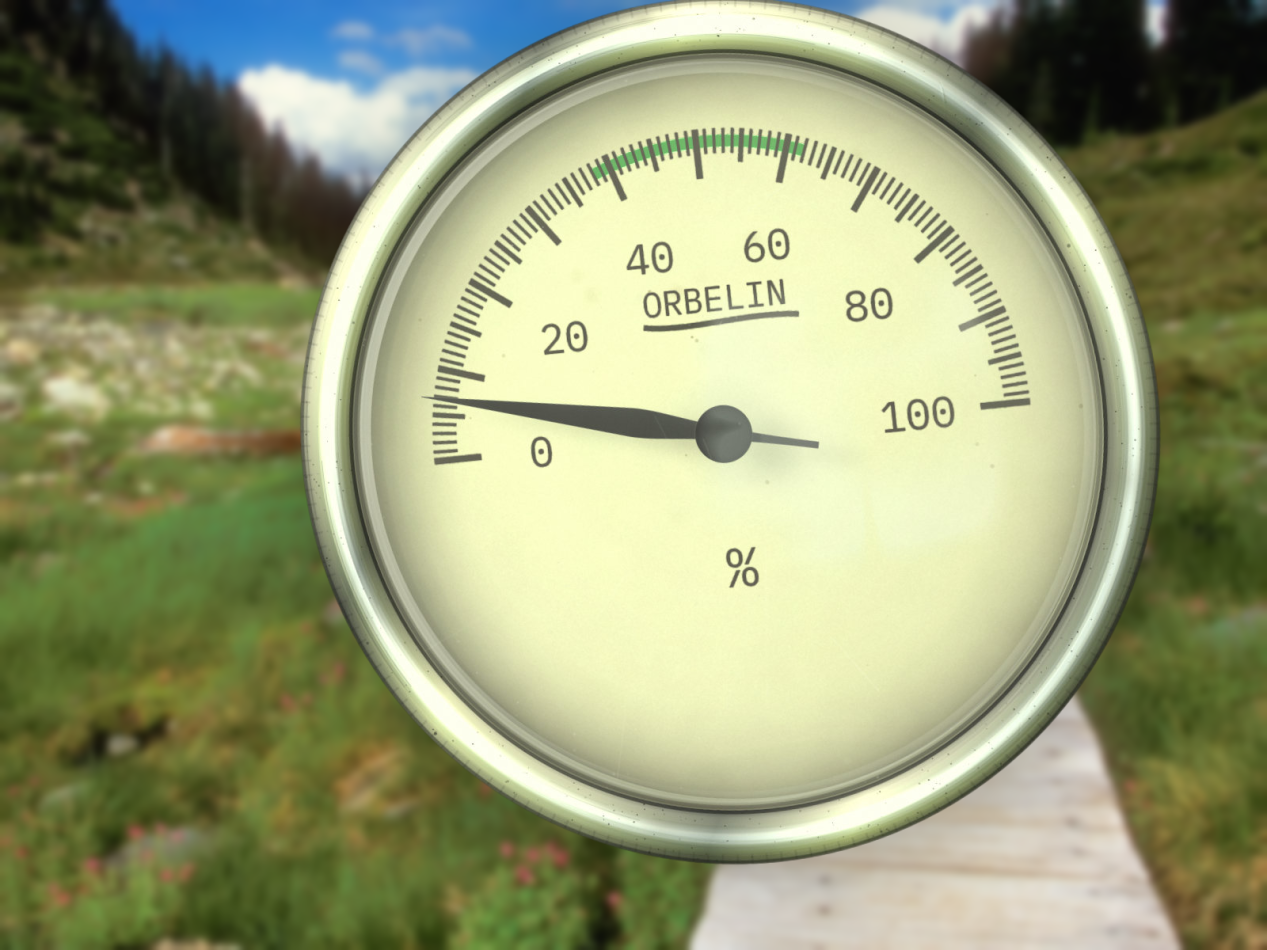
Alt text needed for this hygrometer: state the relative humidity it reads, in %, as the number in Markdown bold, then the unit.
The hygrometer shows **7** %
